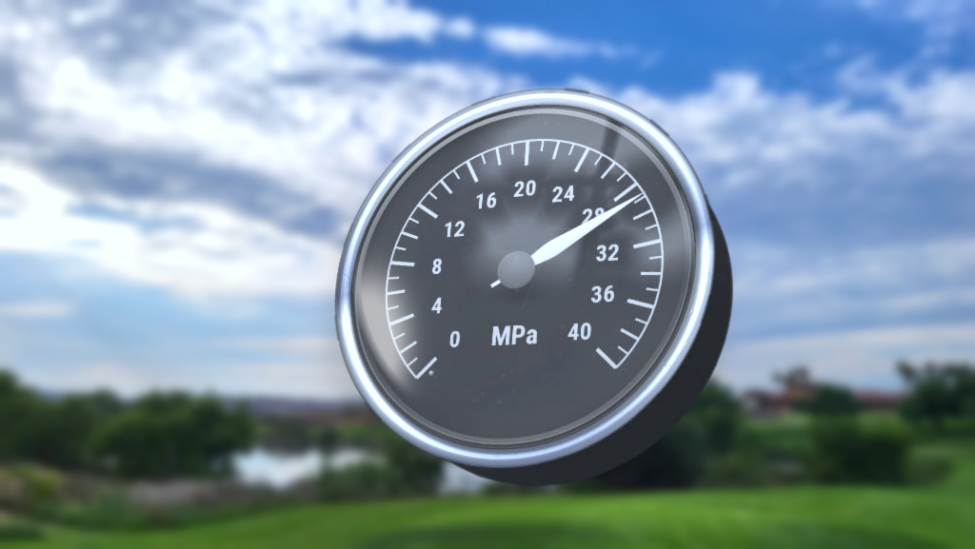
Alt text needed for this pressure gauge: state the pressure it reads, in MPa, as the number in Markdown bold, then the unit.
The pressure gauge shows **29** MPa
